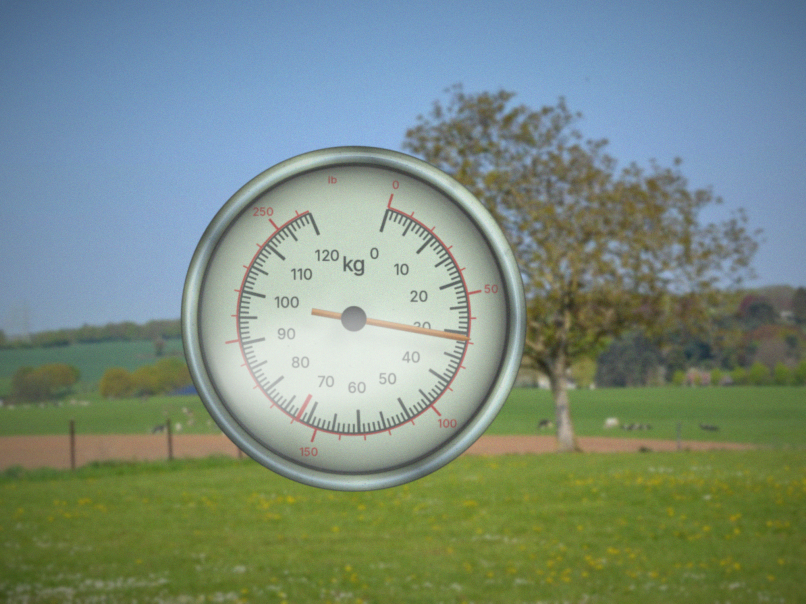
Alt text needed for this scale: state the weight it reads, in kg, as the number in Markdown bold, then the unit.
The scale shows **31** kg
